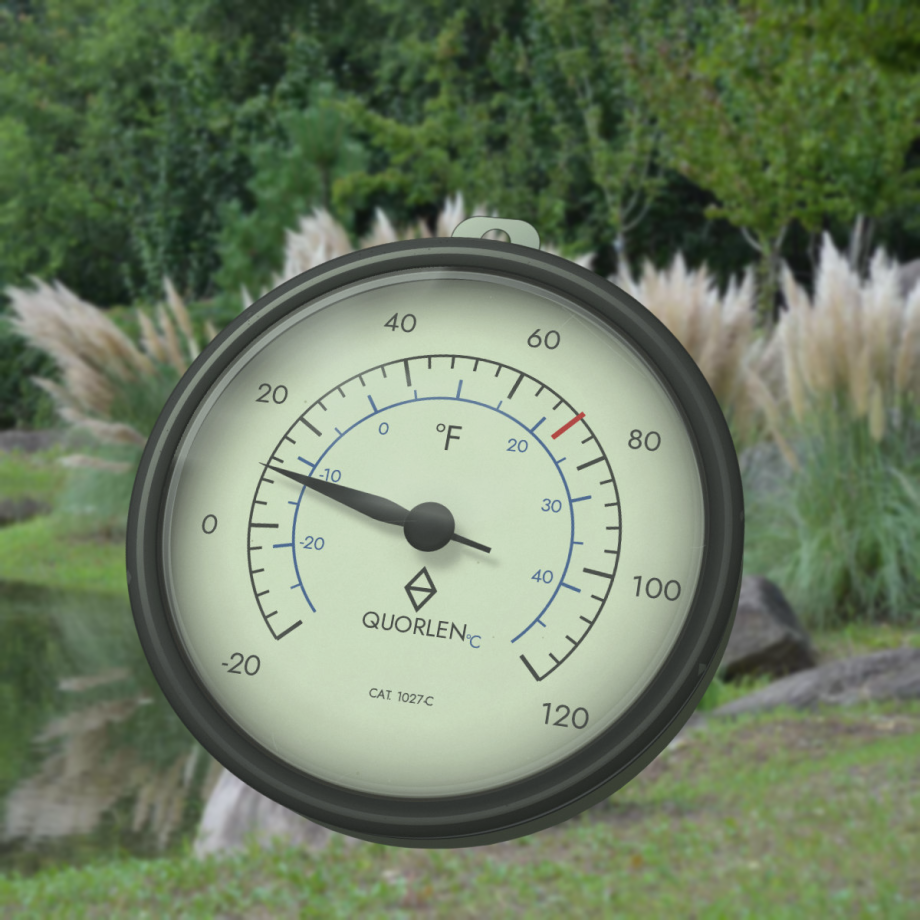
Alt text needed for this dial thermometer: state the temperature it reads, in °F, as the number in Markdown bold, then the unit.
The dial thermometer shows **10** °F
